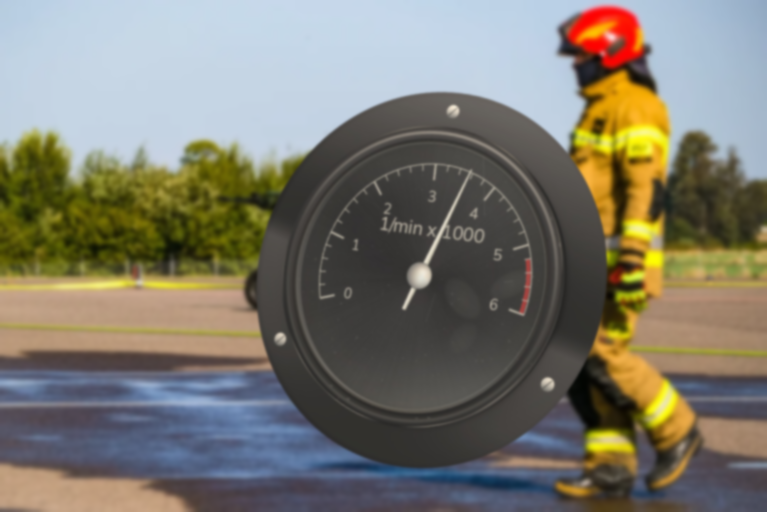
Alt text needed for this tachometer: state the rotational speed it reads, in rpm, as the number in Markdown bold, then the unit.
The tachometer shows **3600** rpm
